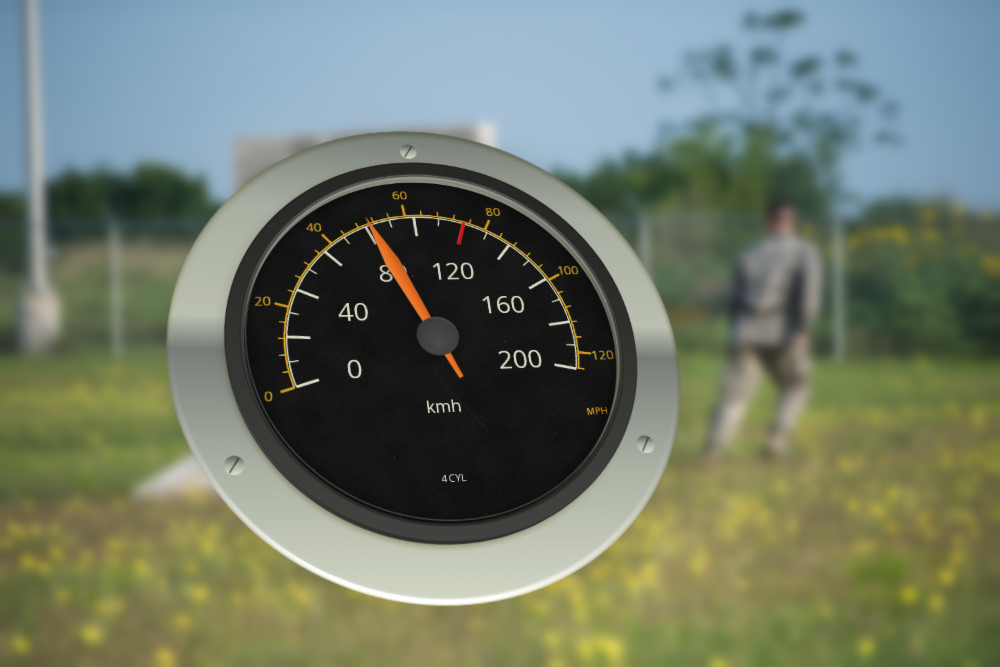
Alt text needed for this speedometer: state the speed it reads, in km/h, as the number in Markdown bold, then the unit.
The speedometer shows **80** km/h
